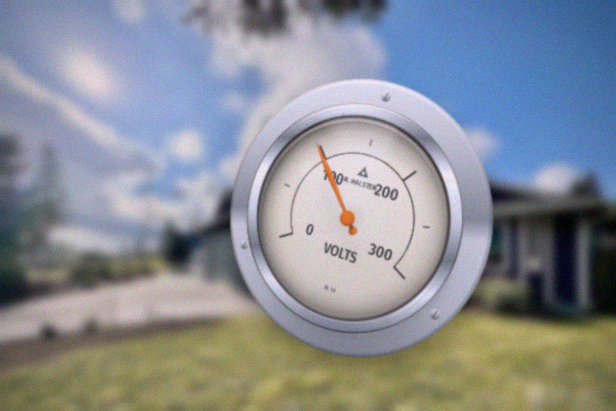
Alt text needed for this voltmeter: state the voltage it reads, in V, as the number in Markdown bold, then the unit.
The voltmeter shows **100** V
